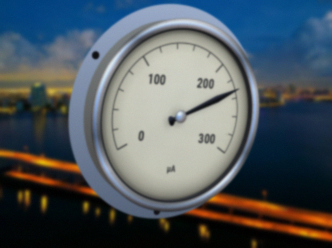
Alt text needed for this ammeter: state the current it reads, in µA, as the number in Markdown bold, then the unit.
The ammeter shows **230** µA
